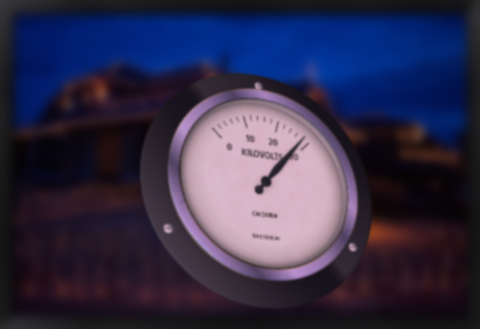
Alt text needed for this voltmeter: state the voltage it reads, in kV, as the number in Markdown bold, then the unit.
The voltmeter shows **28** kV
